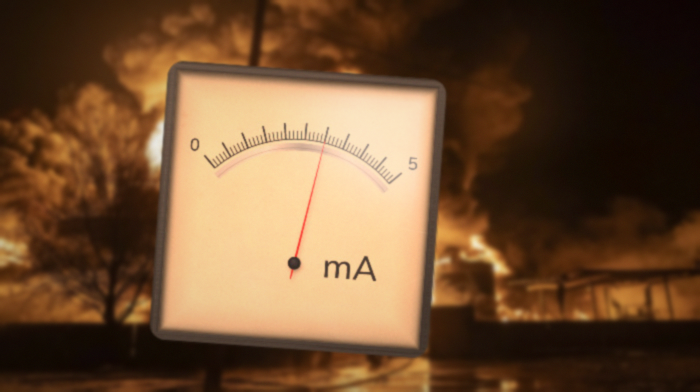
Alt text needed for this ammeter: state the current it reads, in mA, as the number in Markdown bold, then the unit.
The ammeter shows **3** mA
